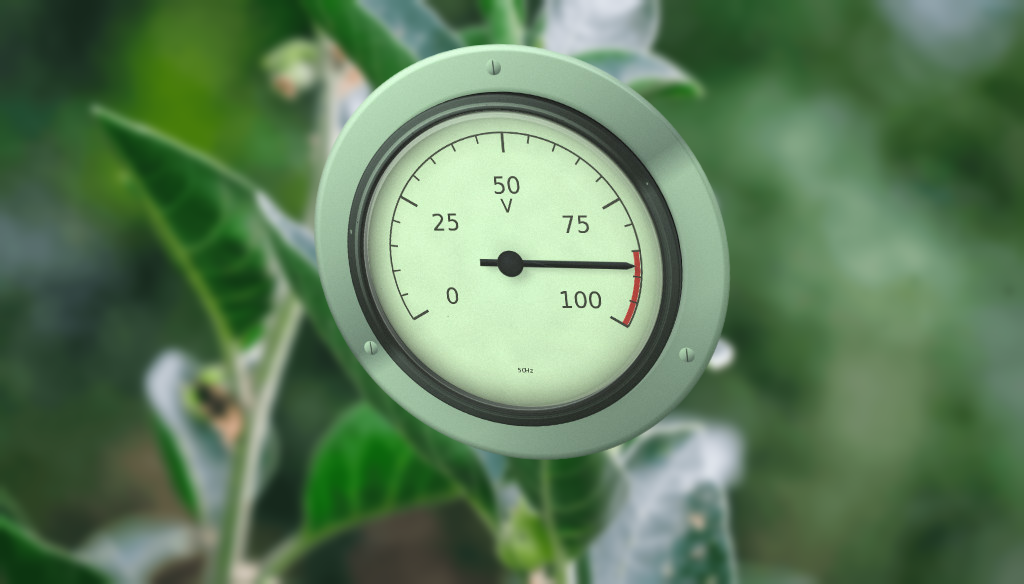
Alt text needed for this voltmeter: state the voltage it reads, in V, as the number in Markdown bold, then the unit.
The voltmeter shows **87.5** V
